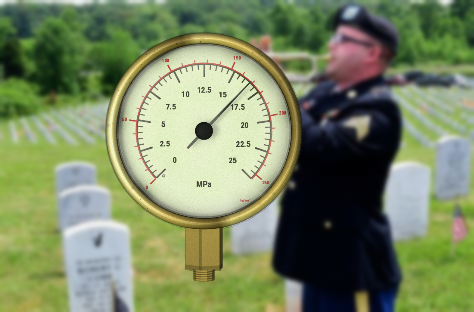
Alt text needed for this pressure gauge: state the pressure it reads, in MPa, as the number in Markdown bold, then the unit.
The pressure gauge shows **16.5** MPa
